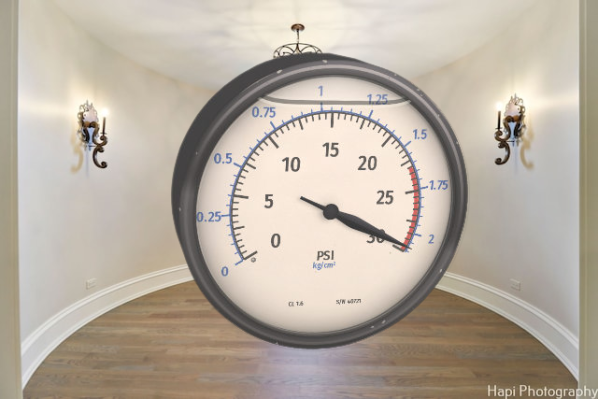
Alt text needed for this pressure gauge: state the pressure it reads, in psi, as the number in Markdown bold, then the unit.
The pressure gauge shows **29.5** psi
